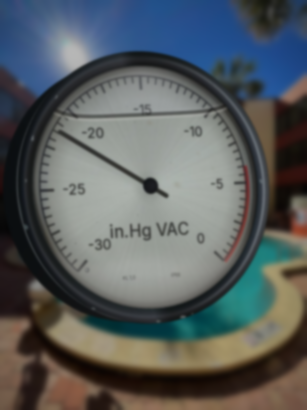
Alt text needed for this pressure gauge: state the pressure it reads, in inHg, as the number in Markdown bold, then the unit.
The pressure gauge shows **-21.5** inHg
